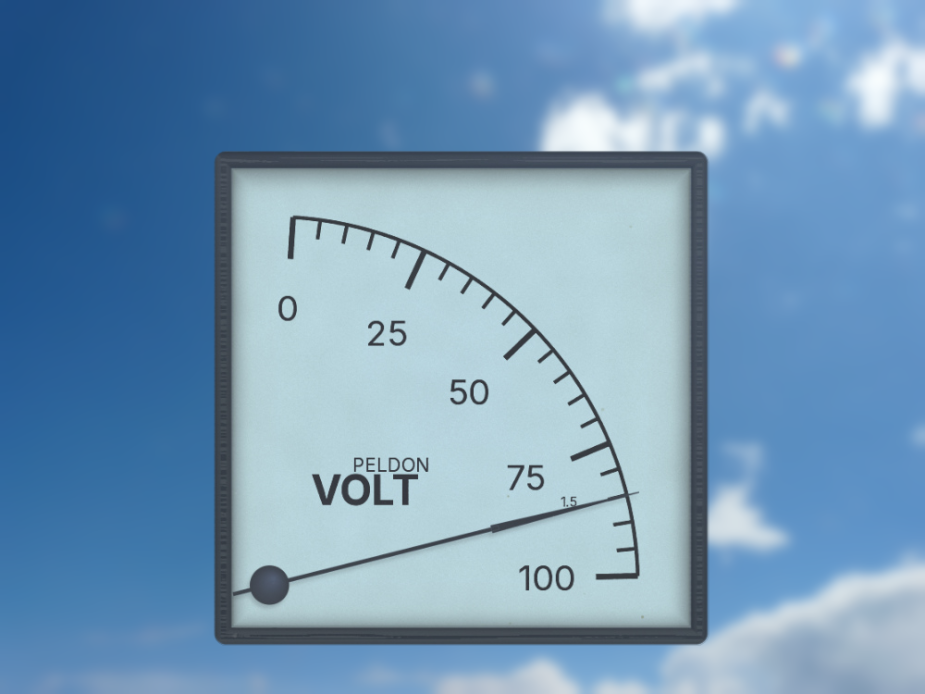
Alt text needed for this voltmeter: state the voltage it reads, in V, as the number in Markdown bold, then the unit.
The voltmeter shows **85** V
